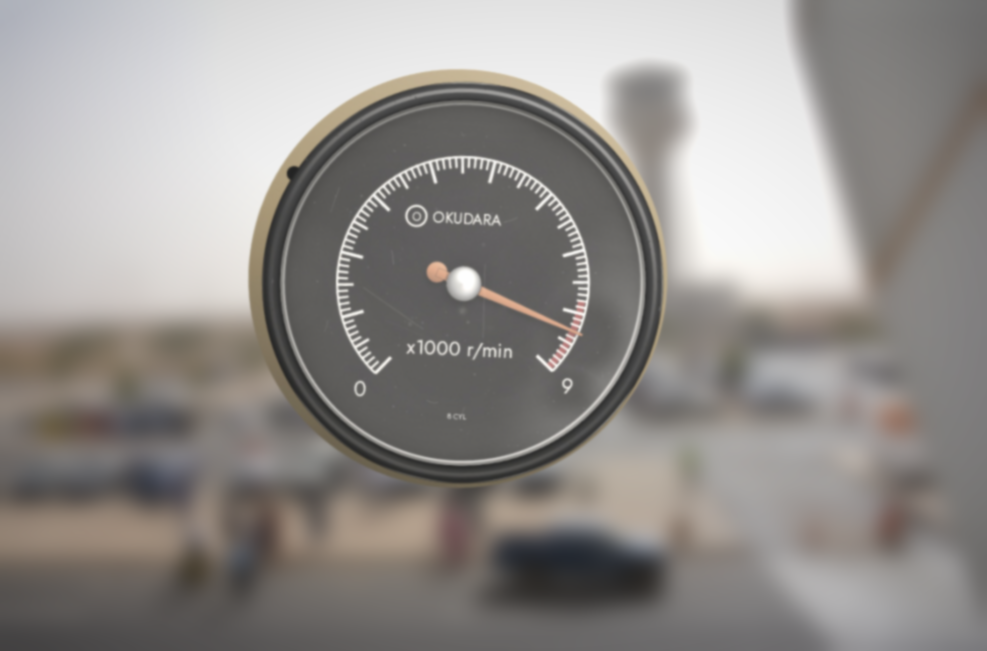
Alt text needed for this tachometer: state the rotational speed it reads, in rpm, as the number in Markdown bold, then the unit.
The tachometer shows **8300** rpm
